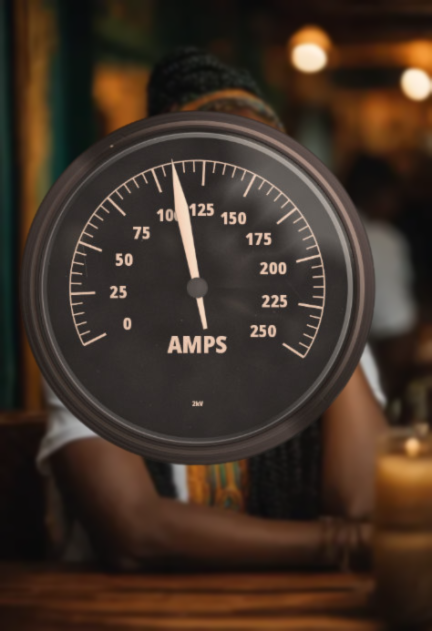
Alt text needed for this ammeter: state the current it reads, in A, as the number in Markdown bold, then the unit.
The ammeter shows **110** A
